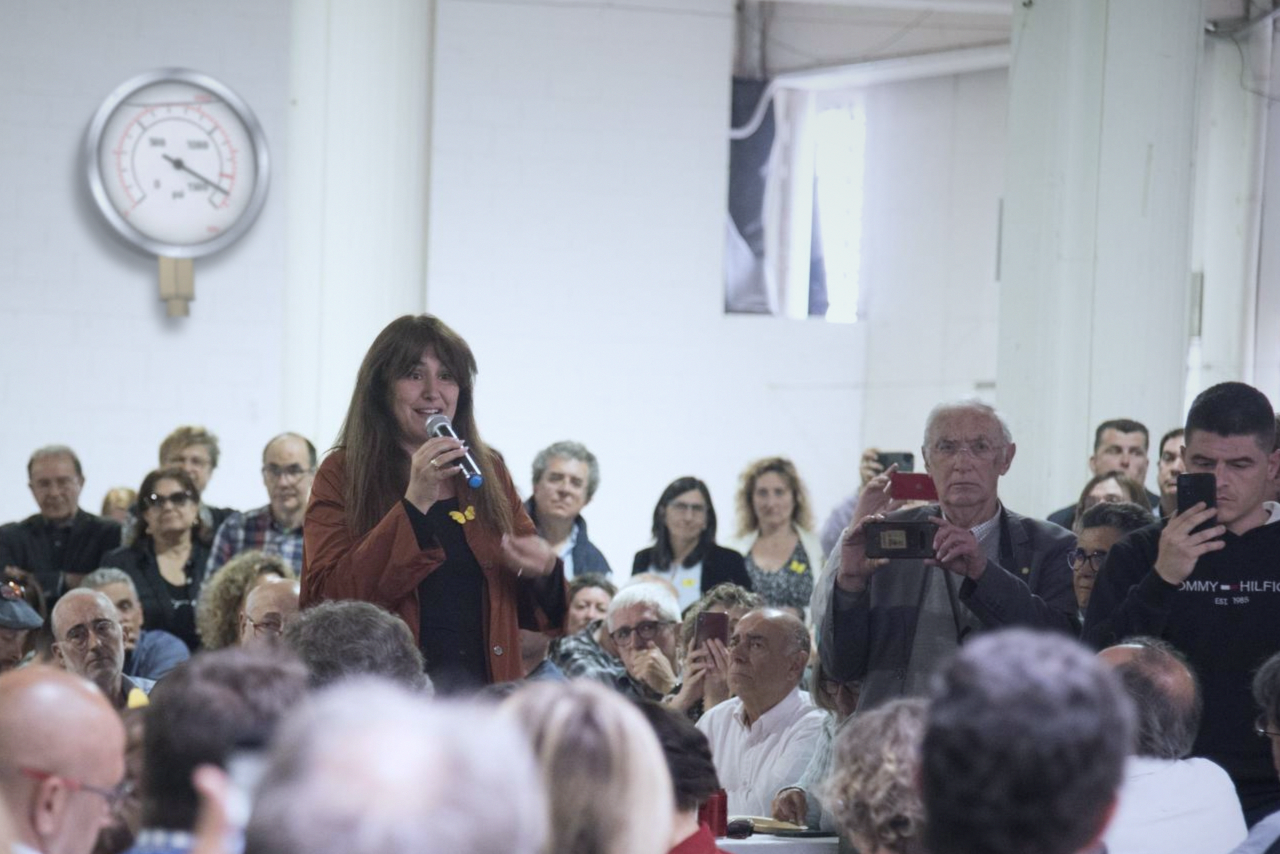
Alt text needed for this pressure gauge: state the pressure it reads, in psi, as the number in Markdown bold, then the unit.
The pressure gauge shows **1400** psi
